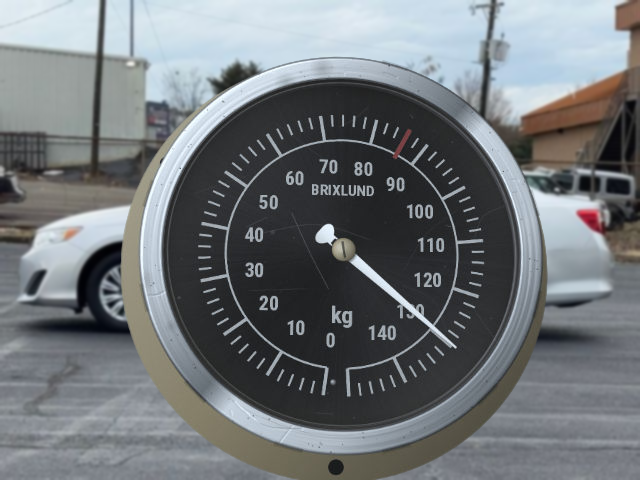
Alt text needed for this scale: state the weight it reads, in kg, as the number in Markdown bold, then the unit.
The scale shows **130** kg
